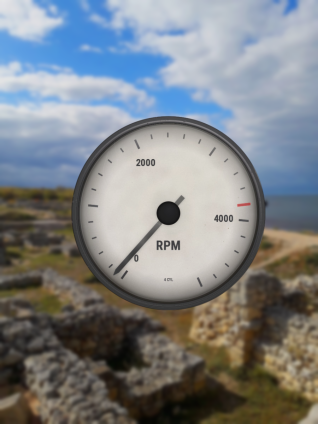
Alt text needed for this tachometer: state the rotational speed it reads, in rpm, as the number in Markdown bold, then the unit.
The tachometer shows **100** rpm
